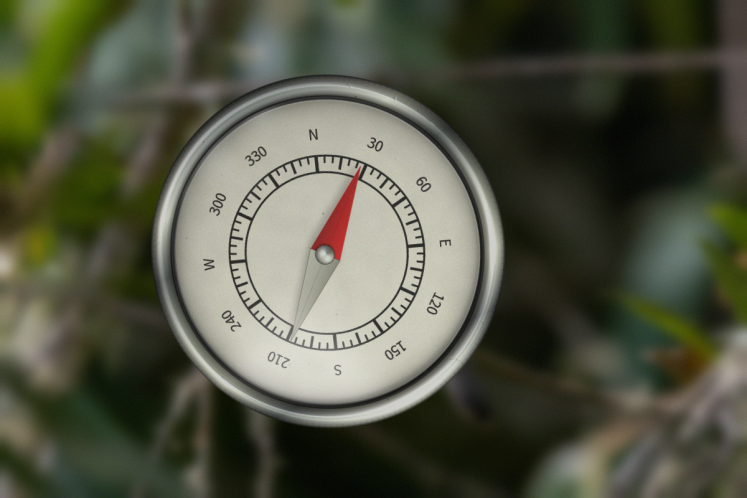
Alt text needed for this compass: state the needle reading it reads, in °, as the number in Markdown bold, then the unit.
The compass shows **27.5** °
